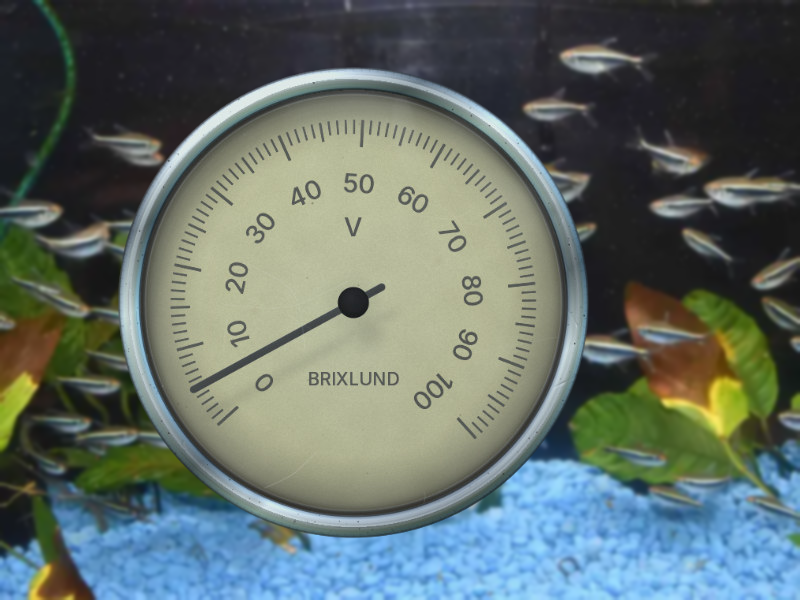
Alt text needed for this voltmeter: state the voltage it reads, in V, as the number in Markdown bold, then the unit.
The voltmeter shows **5** V
